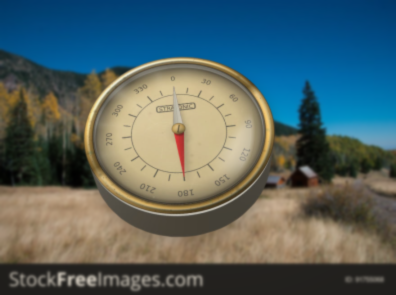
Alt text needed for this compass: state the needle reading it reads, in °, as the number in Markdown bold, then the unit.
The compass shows **180** °
